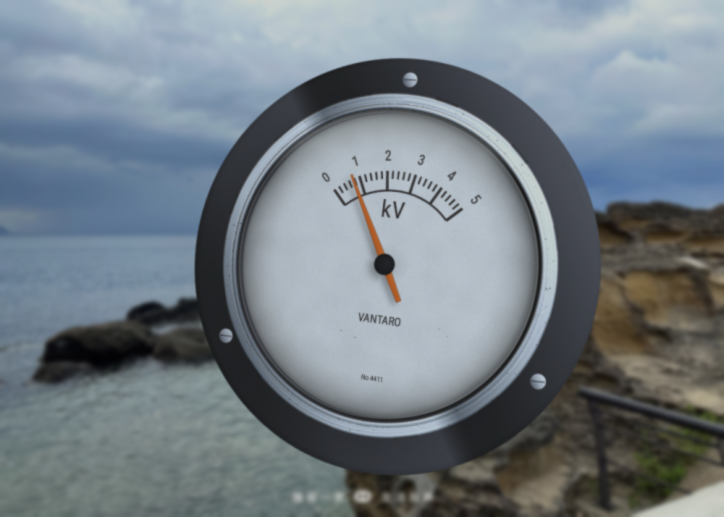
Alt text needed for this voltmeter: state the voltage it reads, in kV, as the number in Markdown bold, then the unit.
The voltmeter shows **0.8** kV
